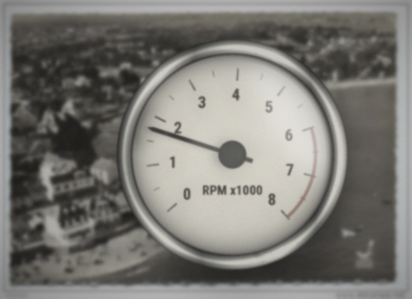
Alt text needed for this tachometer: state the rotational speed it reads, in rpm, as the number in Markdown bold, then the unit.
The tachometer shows **1750** rpm
